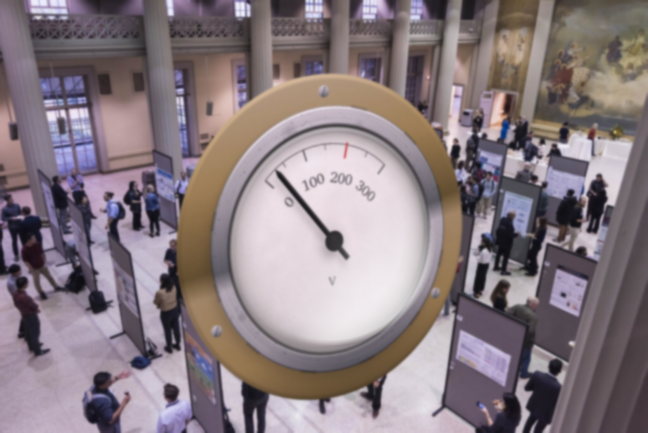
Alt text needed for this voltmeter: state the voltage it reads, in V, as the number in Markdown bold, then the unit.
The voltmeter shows **25** V
